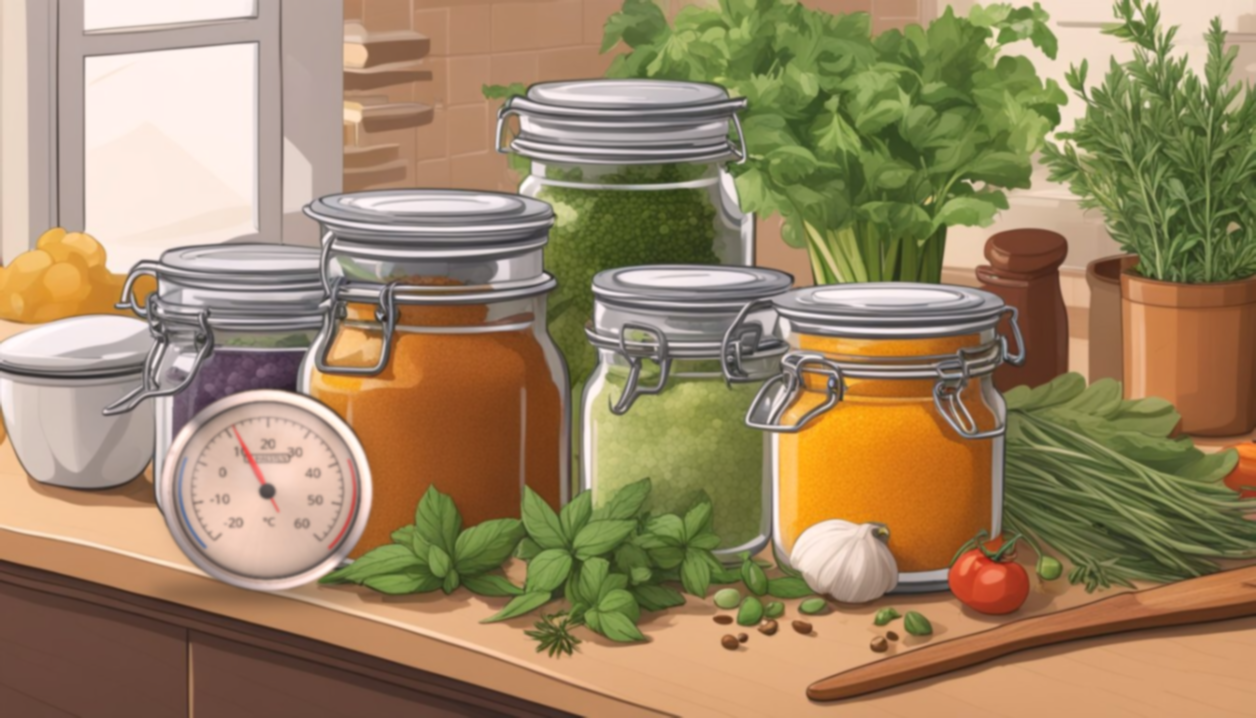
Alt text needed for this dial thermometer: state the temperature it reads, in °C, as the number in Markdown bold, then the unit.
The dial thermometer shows **12** °C
